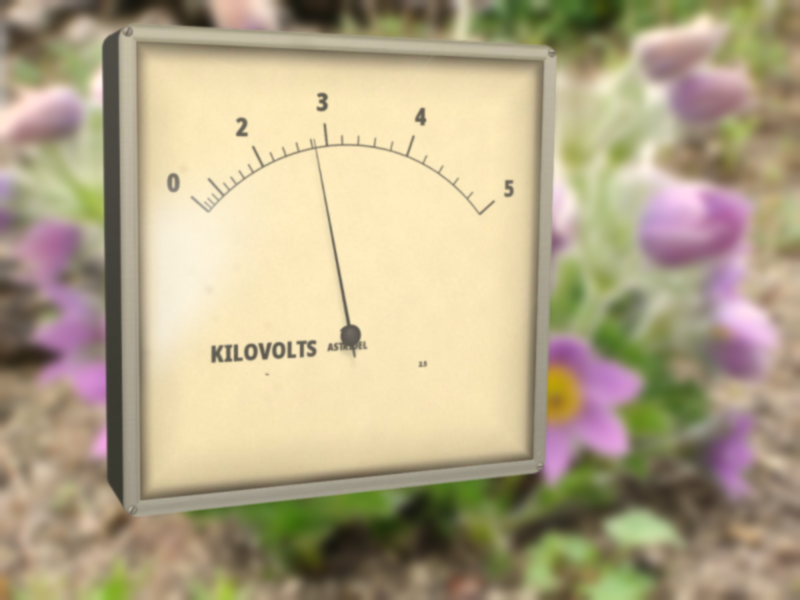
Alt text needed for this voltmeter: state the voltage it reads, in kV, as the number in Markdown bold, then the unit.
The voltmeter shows **2.8** kV
